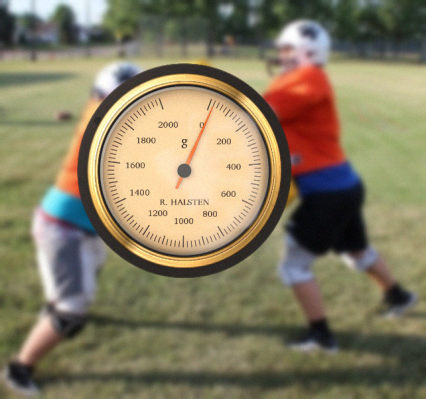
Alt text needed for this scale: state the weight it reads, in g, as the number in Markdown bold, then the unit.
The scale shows **20** g
